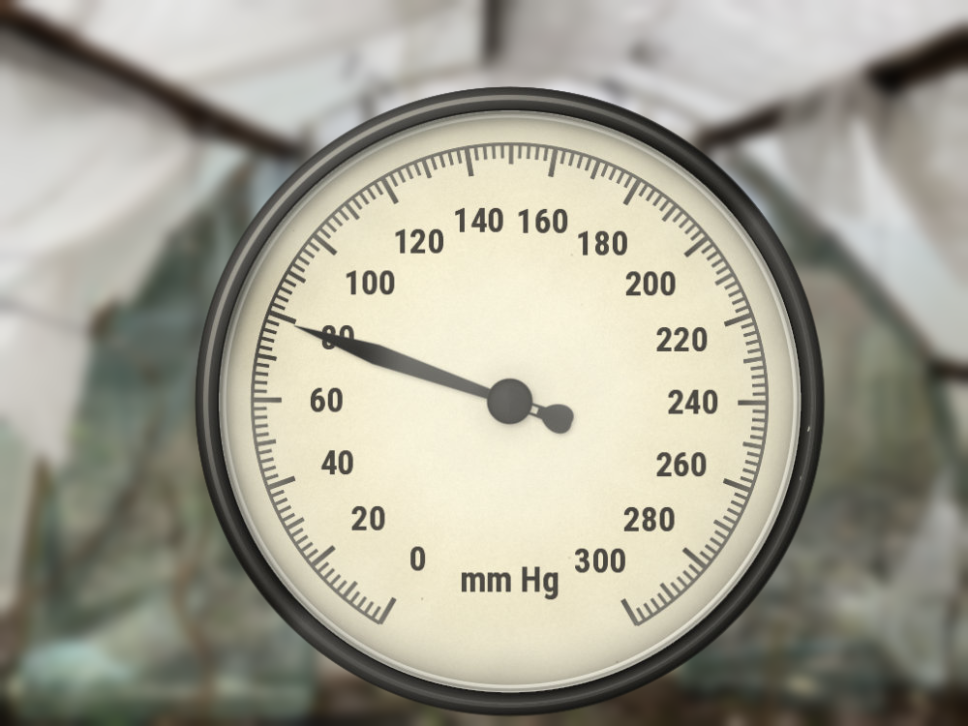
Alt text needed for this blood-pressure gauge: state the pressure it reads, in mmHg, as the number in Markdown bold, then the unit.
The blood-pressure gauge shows **79** mmHg
